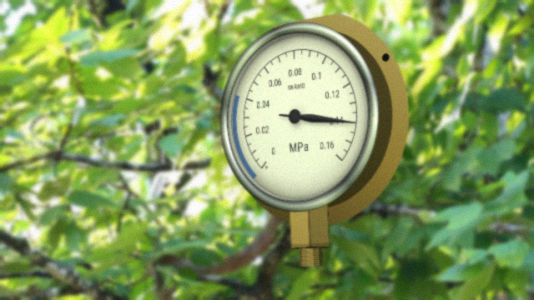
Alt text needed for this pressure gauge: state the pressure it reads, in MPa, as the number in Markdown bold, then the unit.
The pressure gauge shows **0.14** MPa
